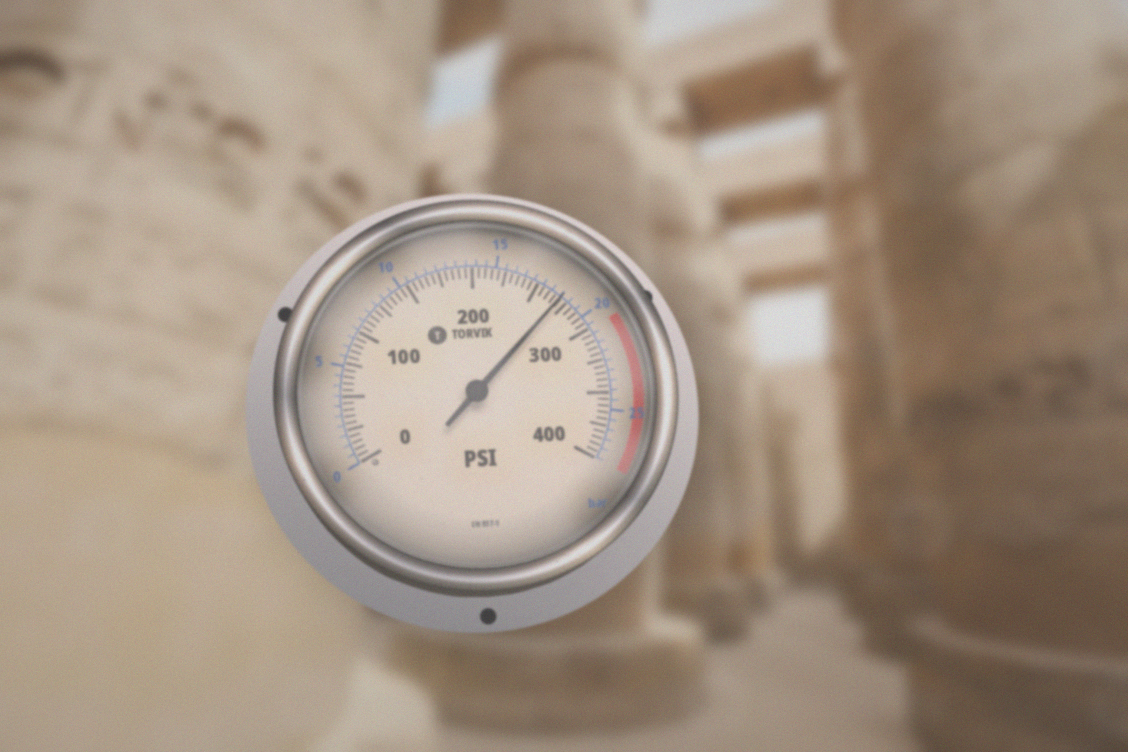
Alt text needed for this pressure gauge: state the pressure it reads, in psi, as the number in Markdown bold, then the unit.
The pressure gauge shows **270** psi
